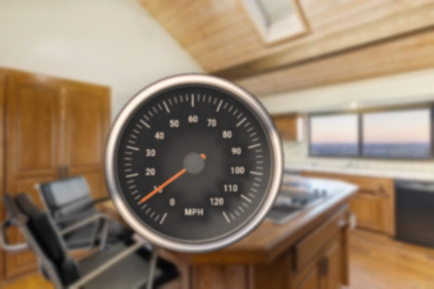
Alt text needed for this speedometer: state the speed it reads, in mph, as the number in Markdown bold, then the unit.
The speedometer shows **10** mph
